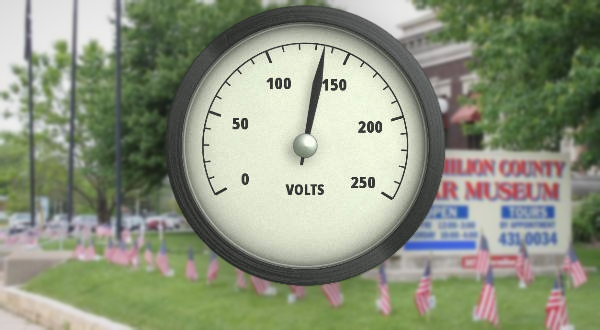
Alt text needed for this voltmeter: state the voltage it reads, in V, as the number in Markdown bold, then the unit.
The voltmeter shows **135** V
